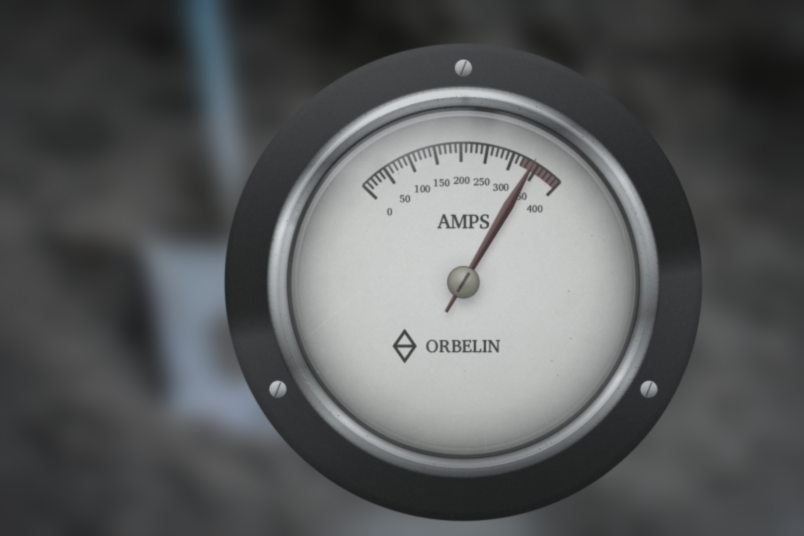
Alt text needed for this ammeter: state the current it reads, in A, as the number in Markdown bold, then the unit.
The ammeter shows **340** A
